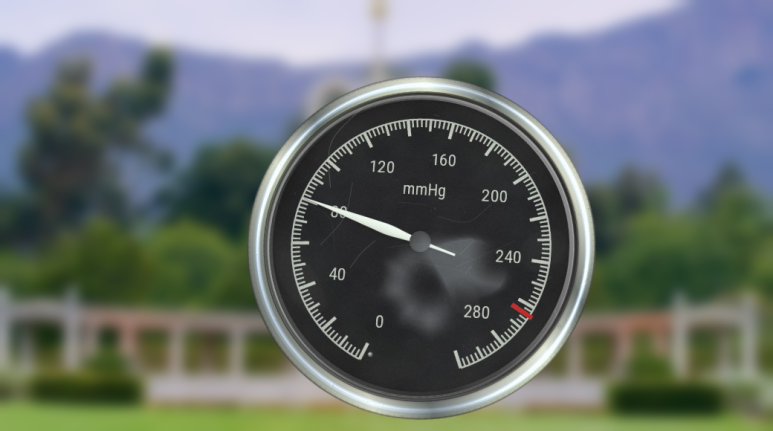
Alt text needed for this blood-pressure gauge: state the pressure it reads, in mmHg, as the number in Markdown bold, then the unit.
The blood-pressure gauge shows **80** mmHg
